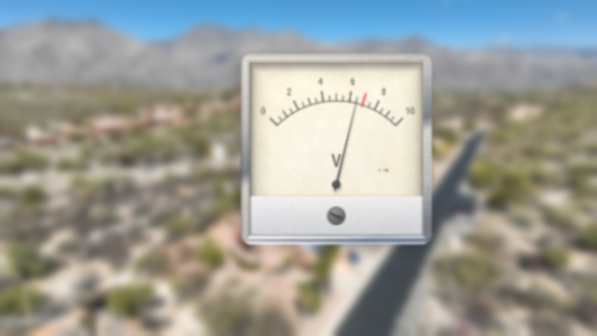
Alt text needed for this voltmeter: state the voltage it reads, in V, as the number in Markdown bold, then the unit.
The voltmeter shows **6.5** V
